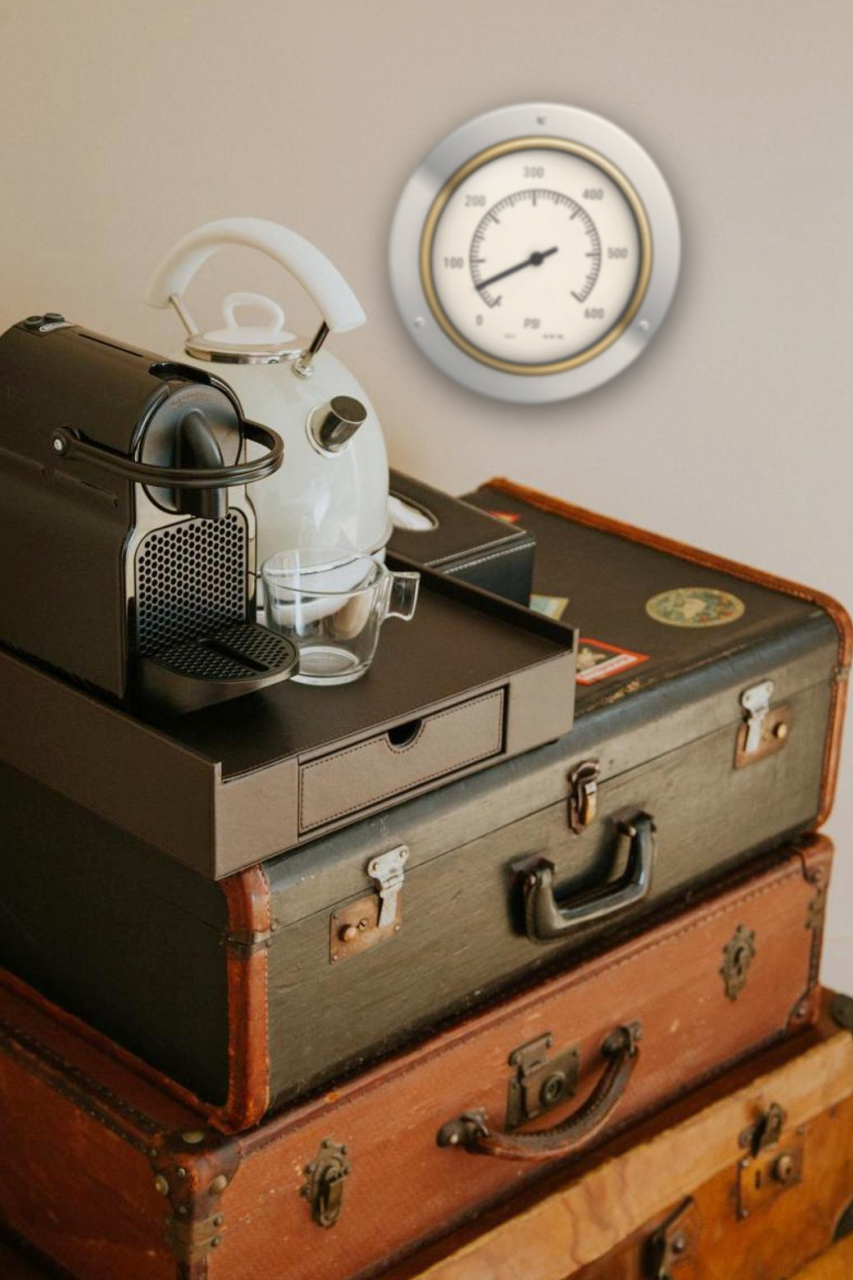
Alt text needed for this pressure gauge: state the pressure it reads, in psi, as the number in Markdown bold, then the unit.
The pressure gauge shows **50** psi
